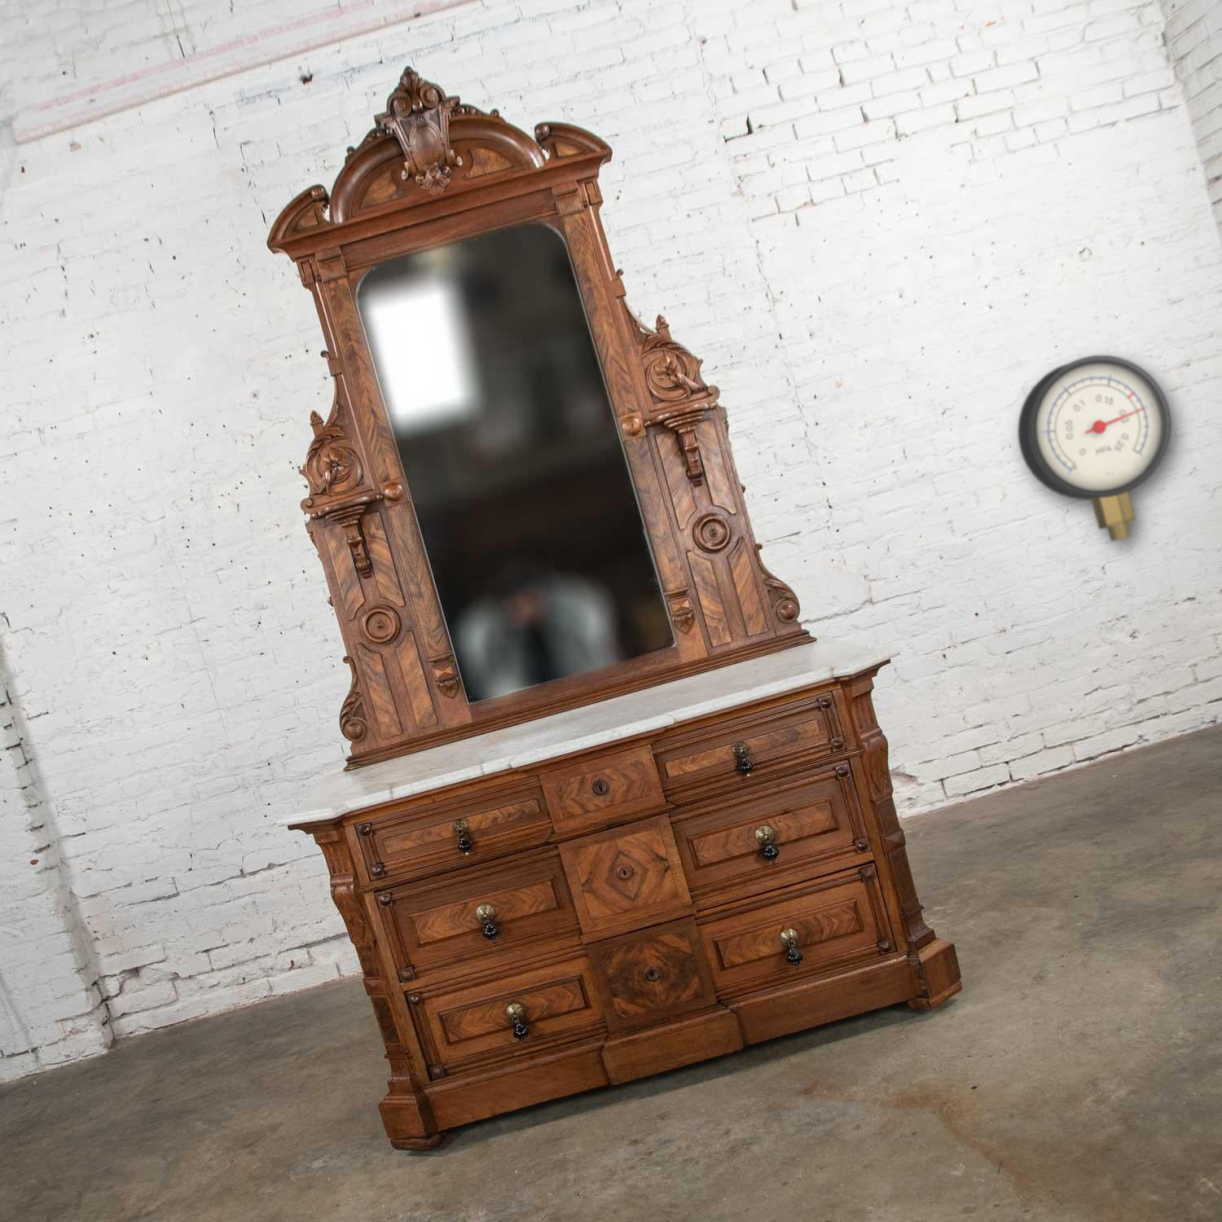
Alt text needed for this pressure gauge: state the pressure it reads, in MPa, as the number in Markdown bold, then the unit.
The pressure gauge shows **0.2** MPa
